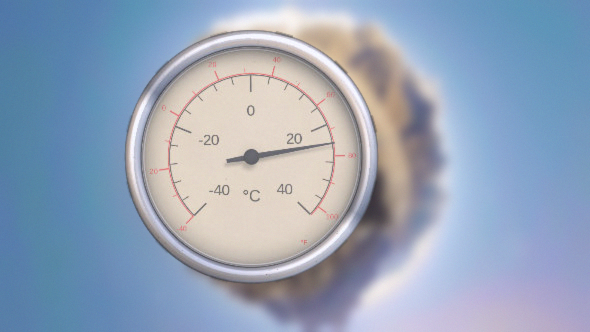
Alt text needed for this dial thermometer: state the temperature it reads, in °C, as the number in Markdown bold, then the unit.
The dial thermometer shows **24** °C
